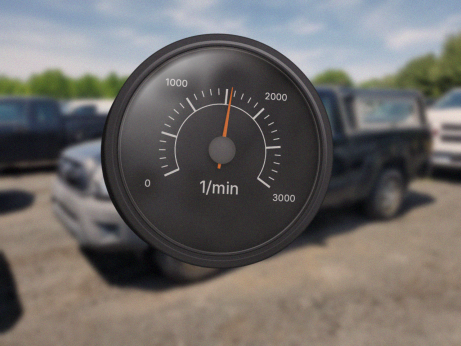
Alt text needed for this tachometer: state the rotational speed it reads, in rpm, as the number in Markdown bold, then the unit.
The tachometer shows **1550** rpm
